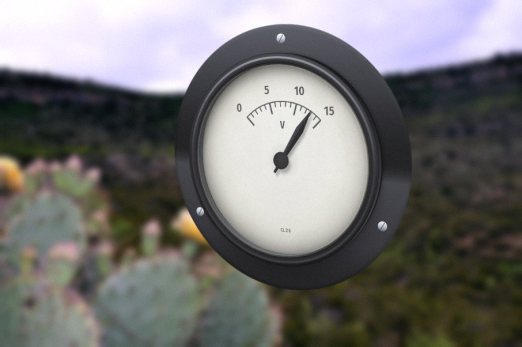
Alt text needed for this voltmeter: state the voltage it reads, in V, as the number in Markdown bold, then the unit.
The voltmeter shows **13** V
